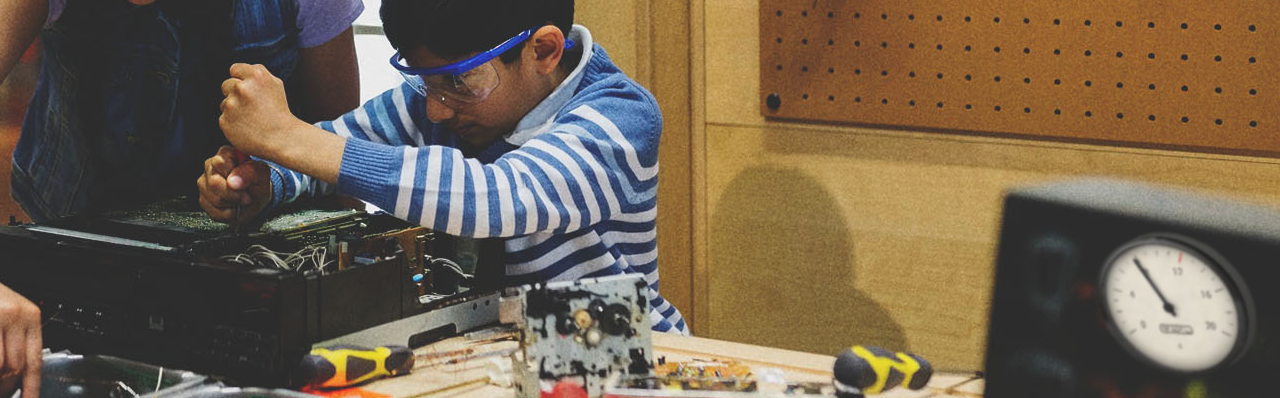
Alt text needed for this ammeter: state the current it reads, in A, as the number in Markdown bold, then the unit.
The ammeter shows **8** A
